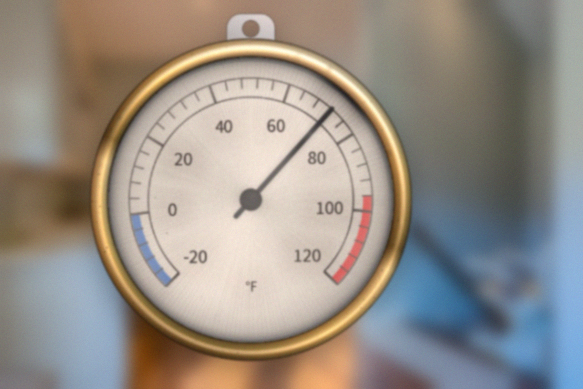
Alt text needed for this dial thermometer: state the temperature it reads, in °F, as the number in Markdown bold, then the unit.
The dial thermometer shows **72** °F
